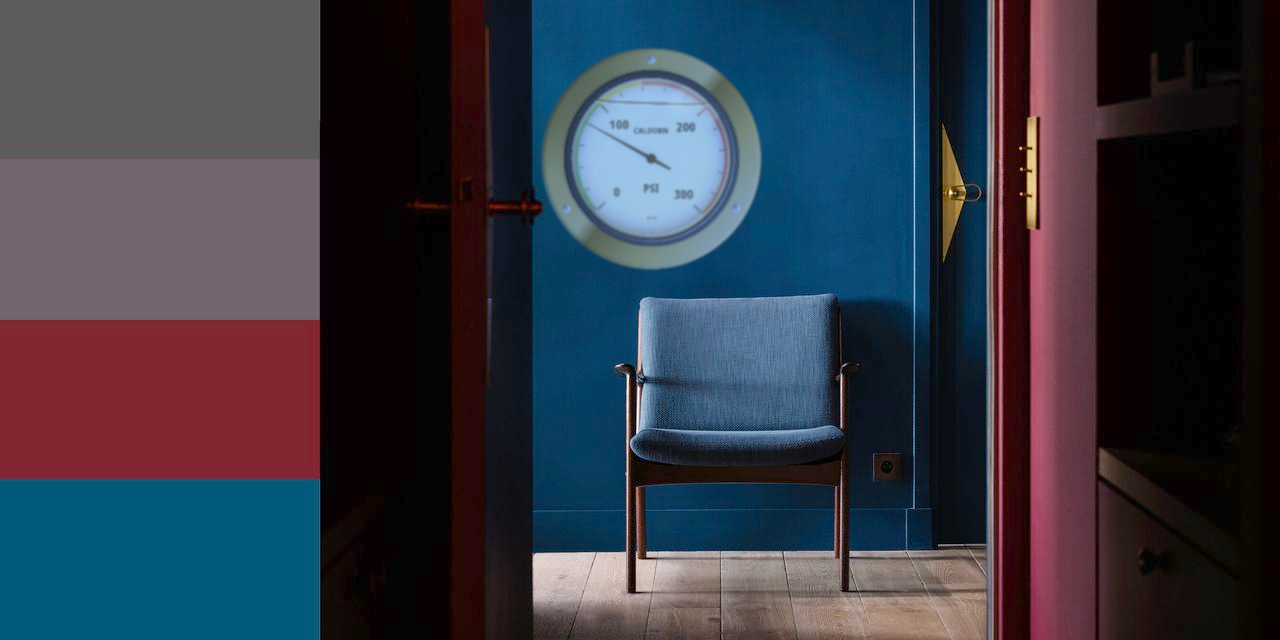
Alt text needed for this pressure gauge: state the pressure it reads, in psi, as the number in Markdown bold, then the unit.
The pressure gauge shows **80** psi
